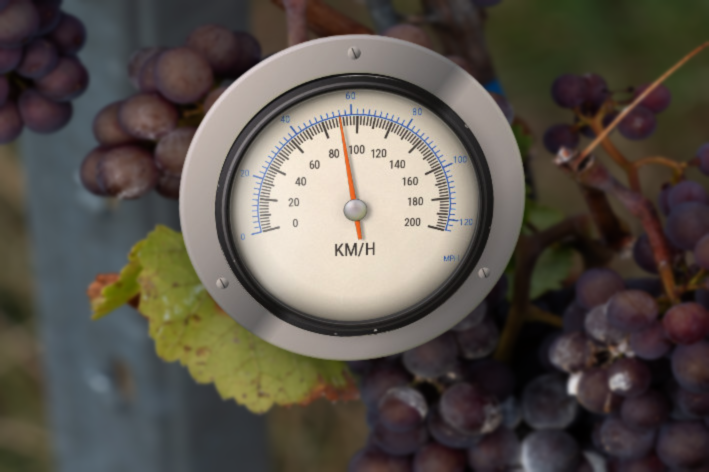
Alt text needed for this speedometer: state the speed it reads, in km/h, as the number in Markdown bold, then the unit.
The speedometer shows **90** km/h
